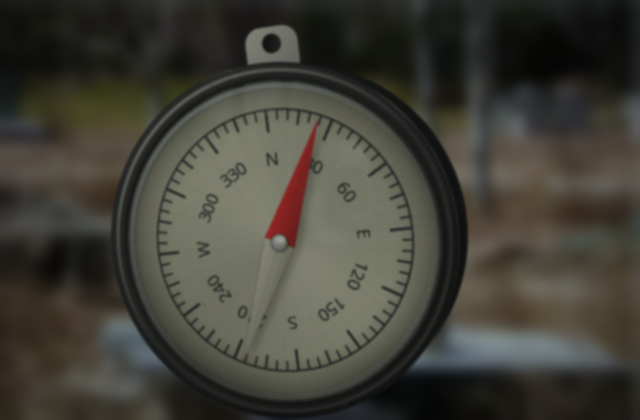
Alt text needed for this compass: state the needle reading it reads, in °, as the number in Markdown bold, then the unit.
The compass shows **25** °
